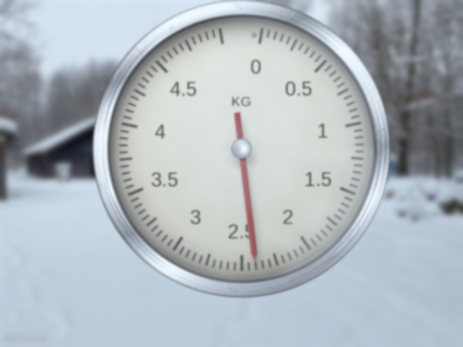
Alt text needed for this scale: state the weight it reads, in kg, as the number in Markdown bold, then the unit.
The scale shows **2.4** kg
